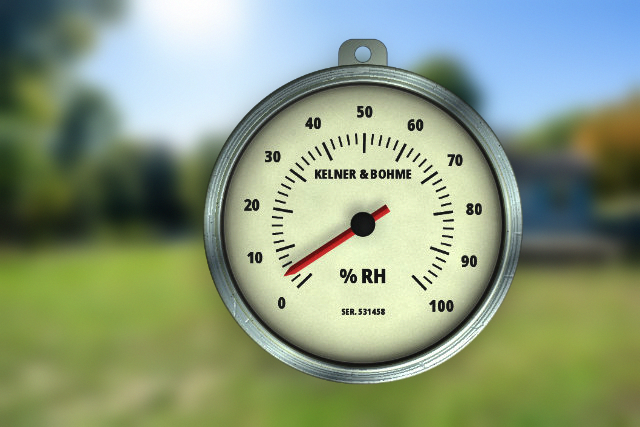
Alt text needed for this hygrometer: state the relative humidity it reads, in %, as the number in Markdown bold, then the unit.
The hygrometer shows **4** %
